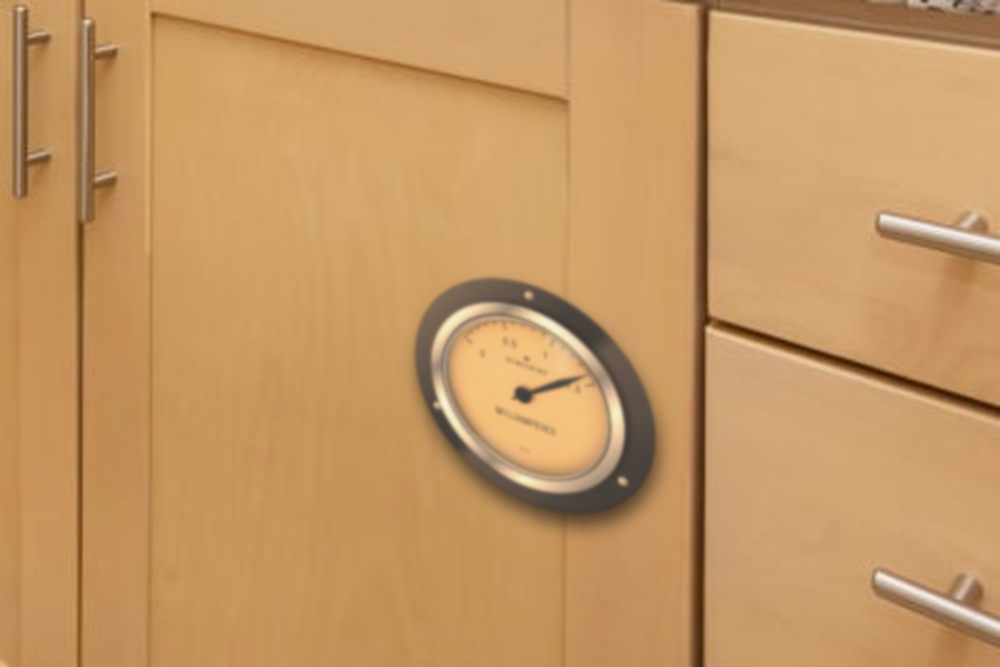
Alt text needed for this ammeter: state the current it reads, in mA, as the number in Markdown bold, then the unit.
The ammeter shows **1.4** mA
